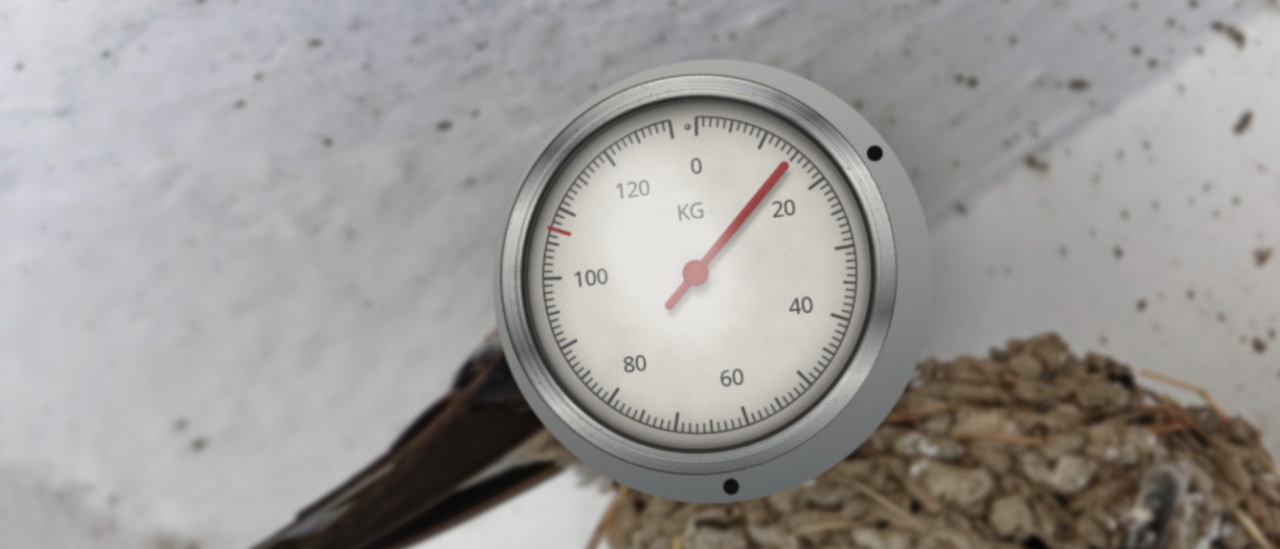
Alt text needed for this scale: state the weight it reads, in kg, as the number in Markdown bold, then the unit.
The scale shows **15** kg
